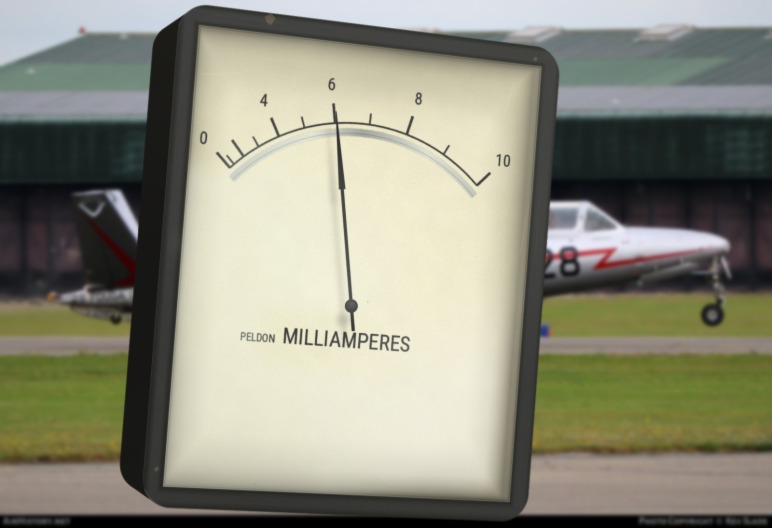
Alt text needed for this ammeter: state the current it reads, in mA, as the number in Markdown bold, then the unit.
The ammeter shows **6** mA
